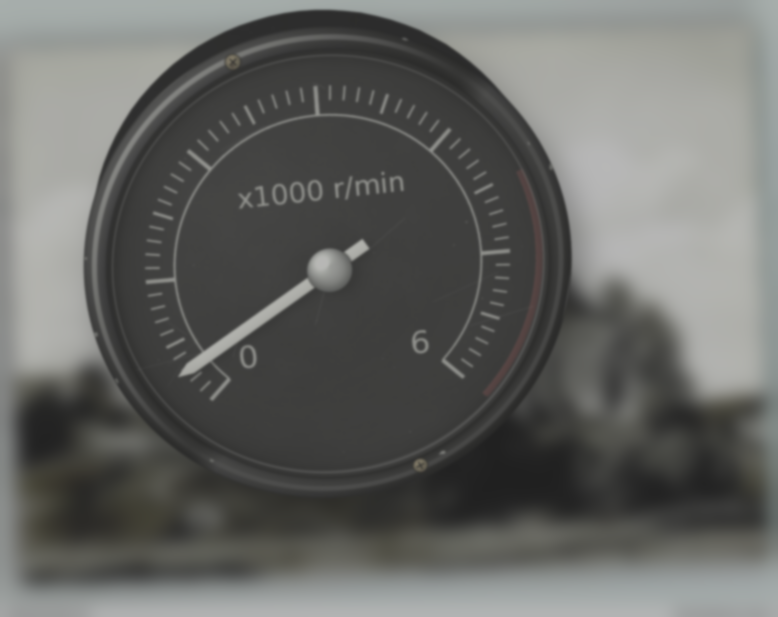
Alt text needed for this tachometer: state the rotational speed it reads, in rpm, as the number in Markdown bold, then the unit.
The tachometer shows **300** rpm
